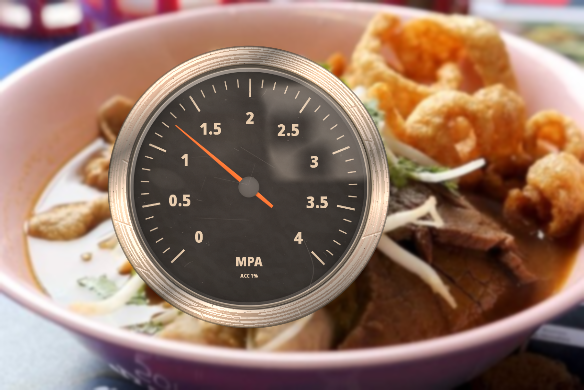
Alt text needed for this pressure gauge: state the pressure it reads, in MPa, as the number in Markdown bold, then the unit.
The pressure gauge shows **1.25** MPa
